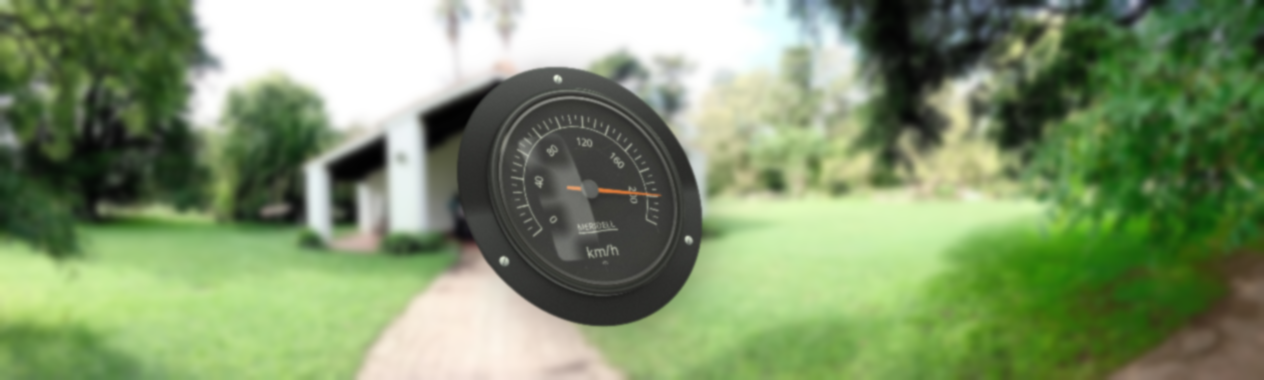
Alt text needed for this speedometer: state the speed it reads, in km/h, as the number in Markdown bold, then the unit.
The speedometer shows **200** km/h
